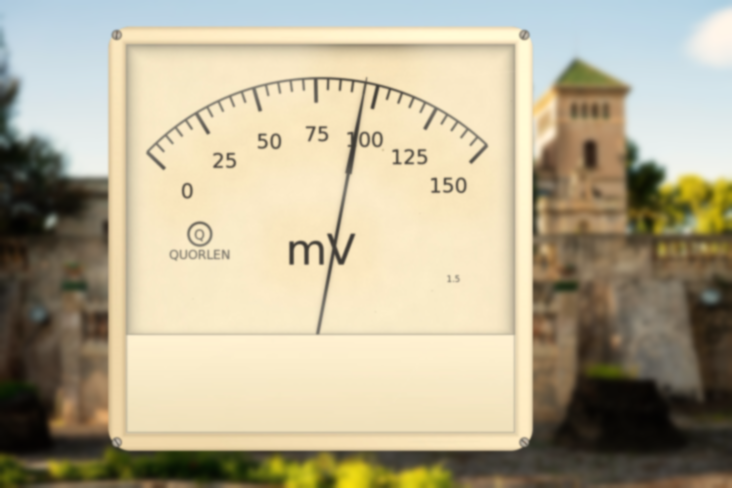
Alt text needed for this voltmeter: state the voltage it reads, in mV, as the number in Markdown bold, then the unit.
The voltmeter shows **95** mV
